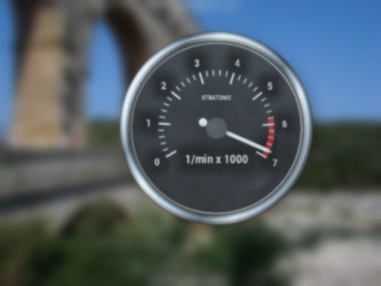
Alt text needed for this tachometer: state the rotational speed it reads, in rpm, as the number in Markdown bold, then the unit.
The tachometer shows **6800** rpm
